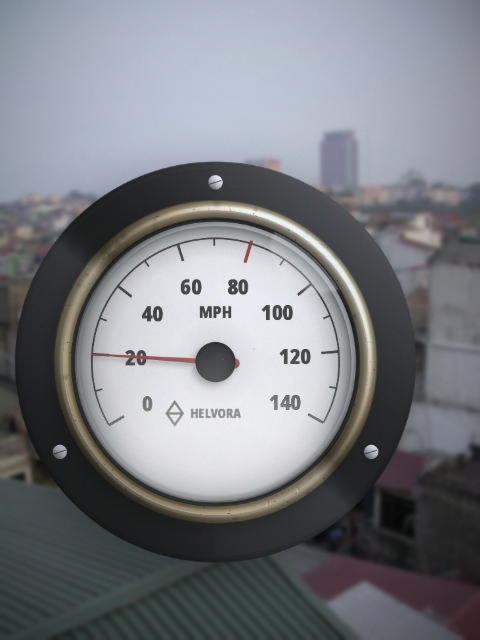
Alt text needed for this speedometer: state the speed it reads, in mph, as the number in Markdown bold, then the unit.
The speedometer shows **20** mph
